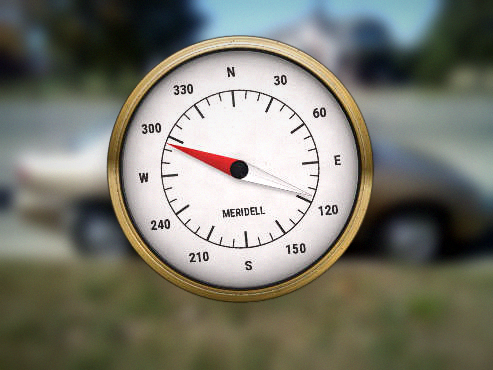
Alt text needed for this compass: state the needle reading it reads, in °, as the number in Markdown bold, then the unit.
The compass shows **295** °
